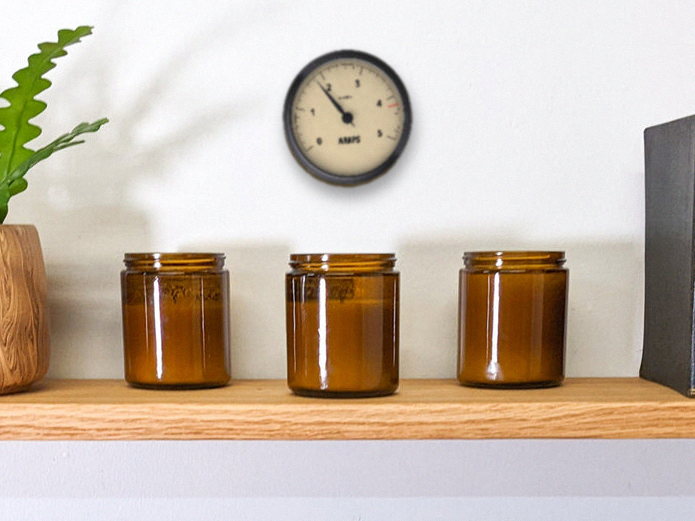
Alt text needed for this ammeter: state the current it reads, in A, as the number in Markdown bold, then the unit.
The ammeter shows **1.8** A
